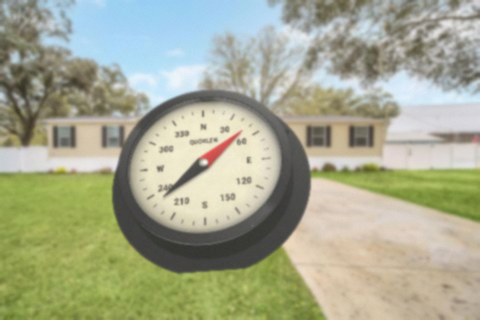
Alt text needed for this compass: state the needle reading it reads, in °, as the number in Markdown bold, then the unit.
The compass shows **50** °
